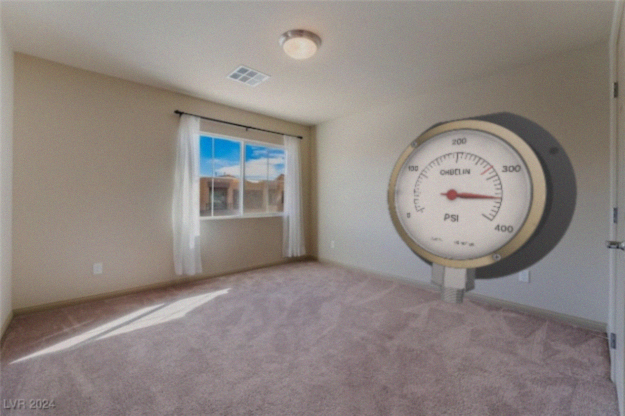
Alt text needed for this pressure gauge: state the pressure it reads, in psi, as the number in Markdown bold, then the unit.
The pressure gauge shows **350** psi
